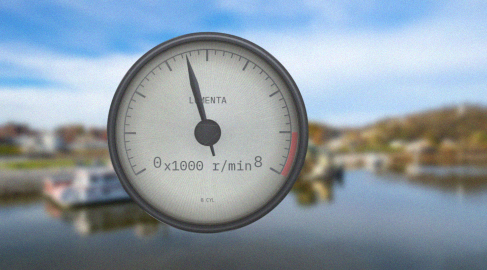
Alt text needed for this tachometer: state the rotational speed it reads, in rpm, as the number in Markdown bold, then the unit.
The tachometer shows **3500** rpm
